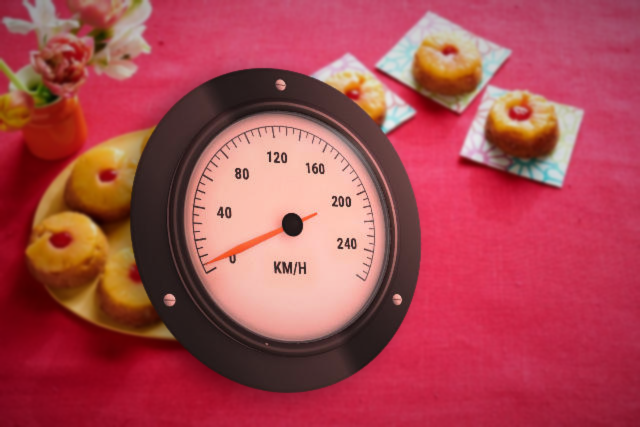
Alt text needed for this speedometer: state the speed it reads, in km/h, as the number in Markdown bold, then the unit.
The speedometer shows **5** km/h
